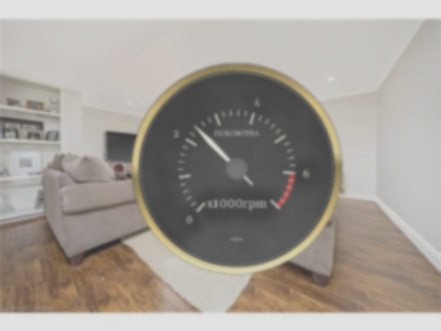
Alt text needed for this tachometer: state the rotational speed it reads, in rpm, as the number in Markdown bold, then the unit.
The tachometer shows **2400** rpm
